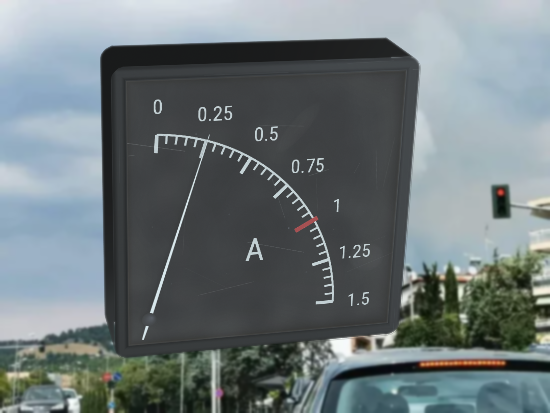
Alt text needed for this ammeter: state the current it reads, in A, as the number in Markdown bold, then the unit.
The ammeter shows **0.25** A
